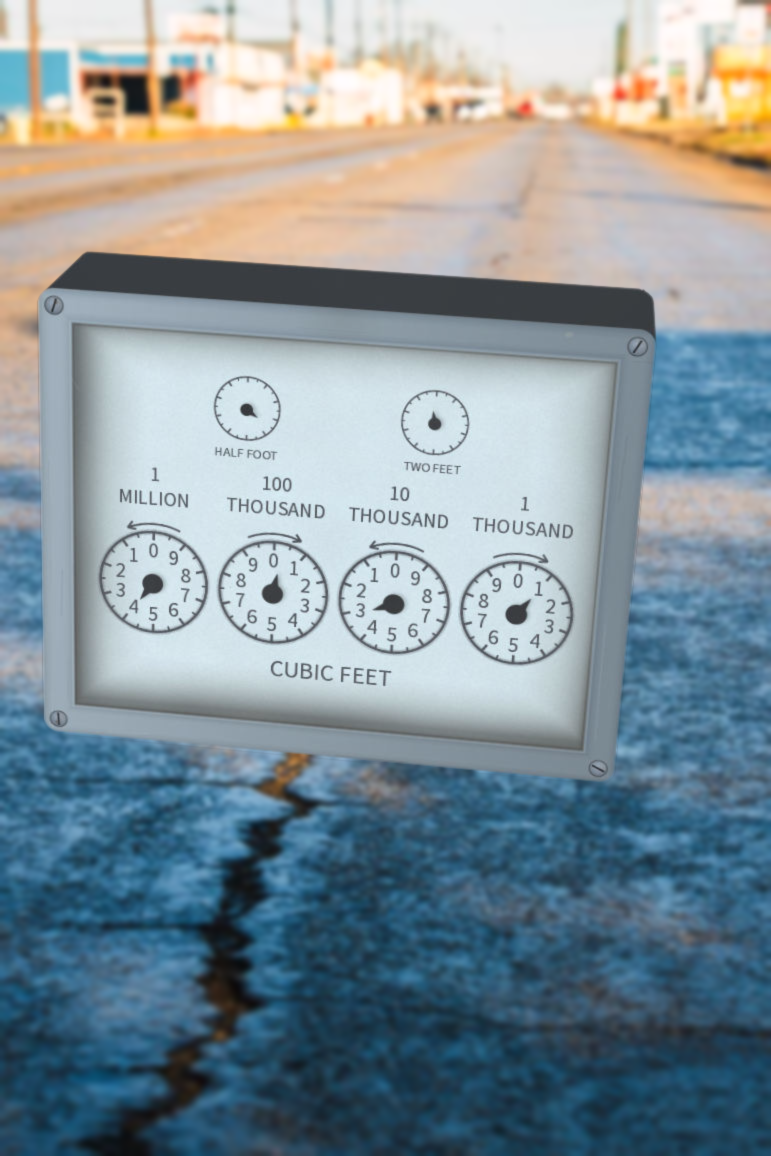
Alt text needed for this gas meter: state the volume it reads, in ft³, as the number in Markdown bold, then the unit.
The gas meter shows **403100** ft³
